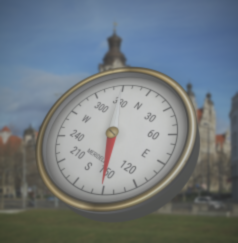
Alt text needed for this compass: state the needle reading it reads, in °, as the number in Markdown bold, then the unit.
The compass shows **150** °
